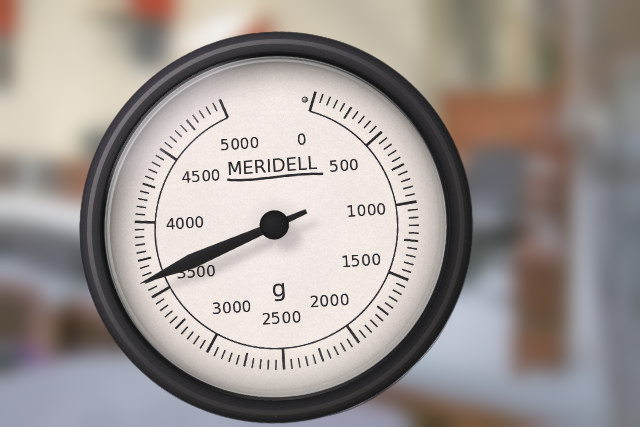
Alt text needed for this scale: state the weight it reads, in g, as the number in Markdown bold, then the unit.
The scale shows **3600** g
